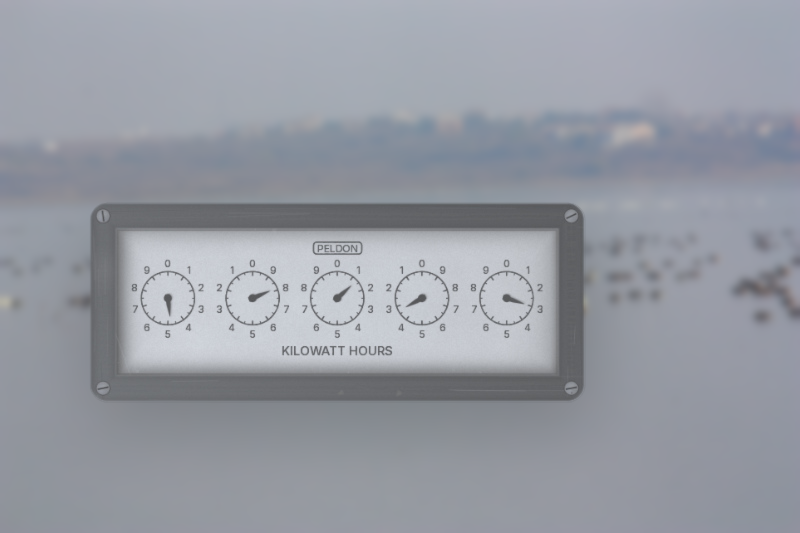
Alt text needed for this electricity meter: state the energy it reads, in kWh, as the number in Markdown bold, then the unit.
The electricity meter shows **48133** kWh
